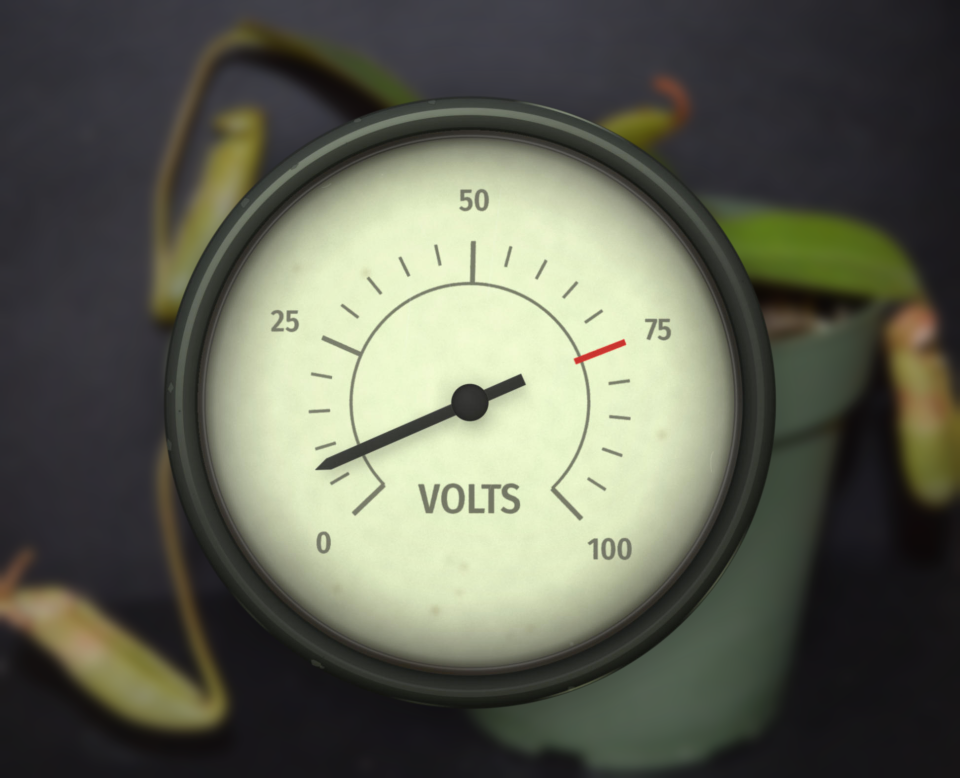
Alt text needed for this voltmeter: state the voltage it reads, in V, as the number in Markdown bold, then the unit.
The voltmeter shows **7.5** V
